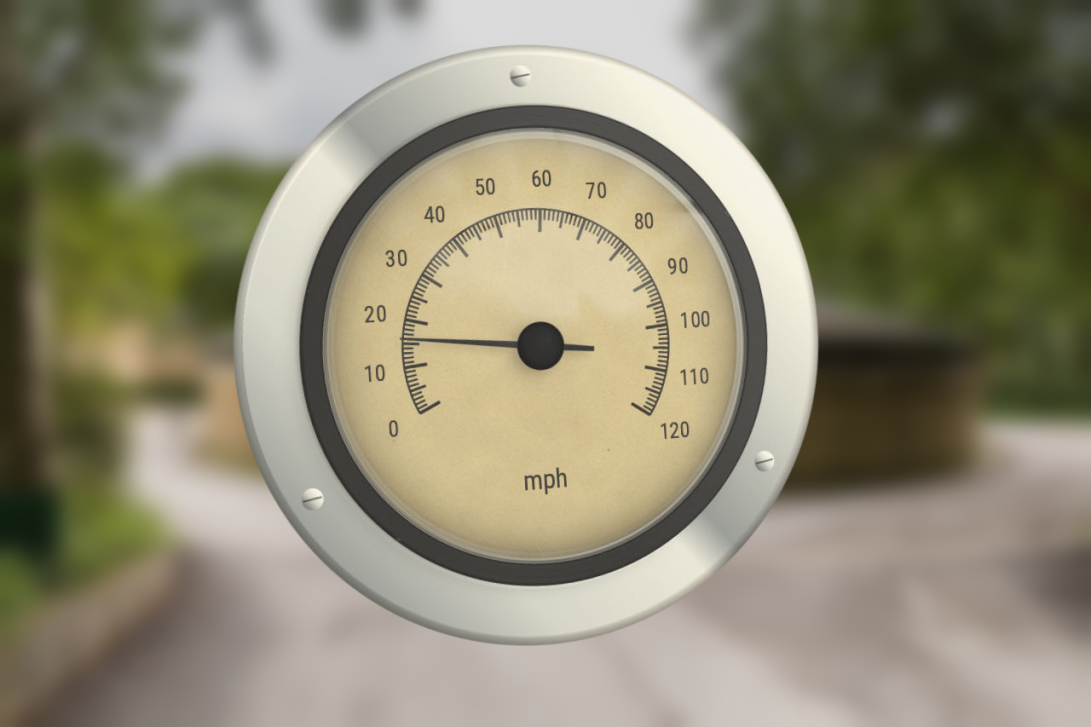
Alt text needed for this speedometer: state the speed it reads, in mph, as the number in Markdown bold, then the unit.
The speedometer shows **16** mph
